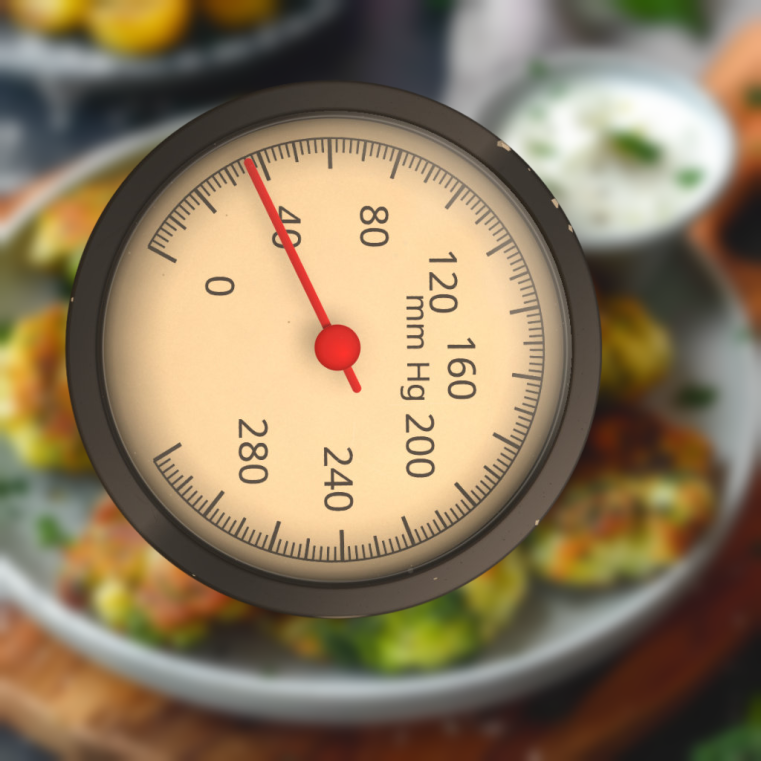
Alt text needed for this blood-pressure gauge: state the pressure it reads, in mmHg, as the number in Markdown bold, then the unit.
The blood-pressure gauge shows **36** mmHg
